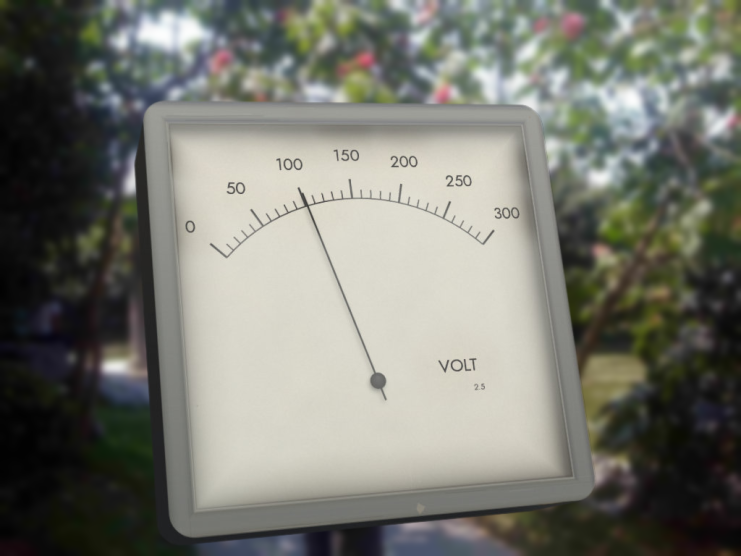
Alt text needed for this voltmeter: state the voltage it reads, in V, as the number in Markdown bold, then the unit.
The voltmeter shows **100** V
